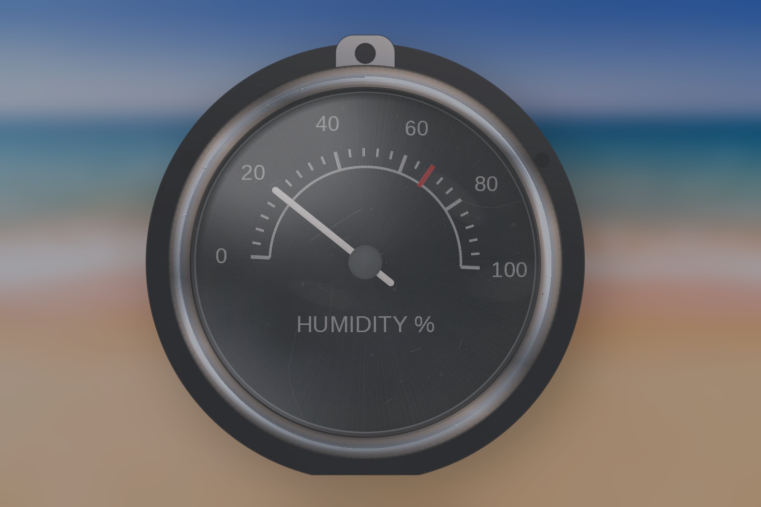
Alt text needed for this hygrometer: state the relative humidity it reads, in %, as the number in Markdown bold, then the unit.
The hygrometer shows **20** %
